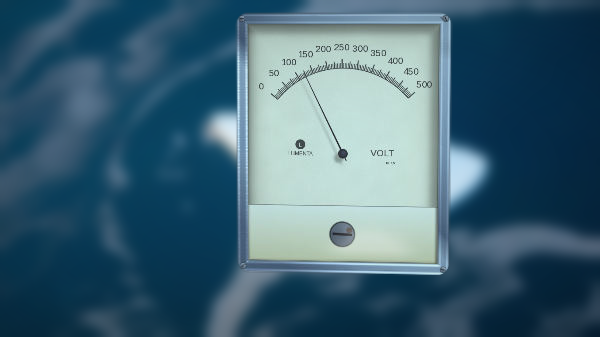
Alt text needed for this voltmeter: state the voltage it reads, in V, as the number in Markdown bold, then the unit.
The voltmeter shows **125** V
